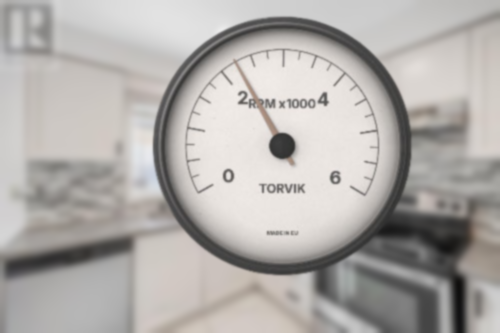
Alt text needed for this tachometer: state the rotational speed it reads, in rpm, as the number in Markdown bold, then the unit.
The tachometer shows **2250** rpm
